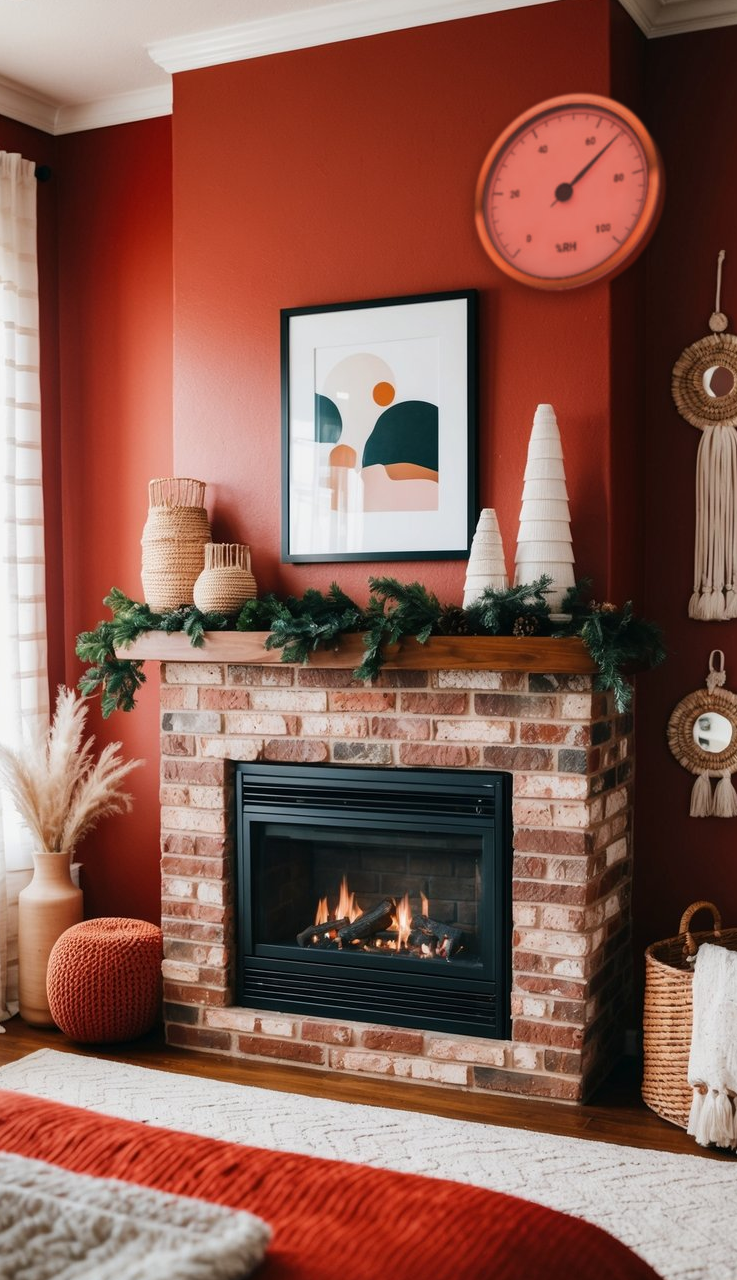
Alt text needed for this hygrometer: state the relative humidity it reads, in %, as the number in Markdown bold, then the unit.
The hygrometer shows **68** %
